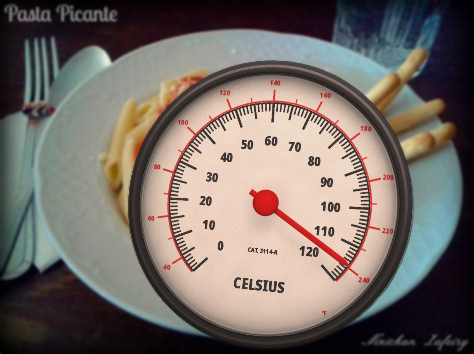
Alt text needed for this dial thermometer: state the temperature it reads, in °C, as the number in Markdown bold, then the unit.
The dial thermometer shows **115** °C
